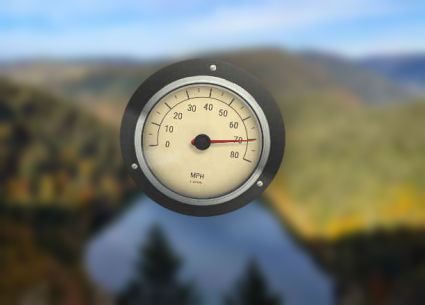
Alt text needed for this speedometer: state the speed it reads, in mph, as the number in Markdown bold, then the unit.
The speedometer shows **70** mph
